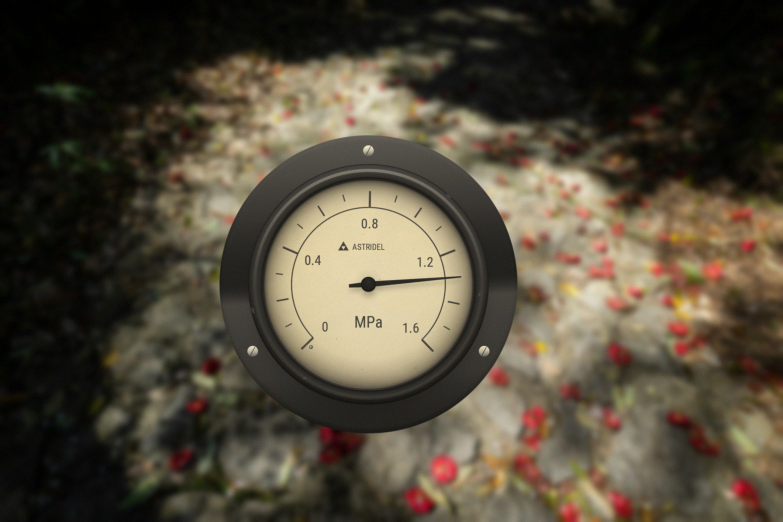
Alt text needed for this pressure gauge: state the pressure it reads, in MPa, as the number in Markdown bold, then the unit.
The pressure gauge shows **1.3** MPa
